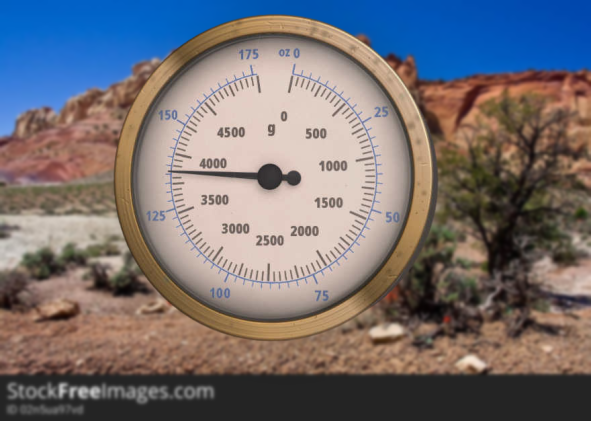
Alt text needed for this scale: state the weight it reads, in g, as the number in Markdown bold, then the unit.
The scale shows **3850** g
